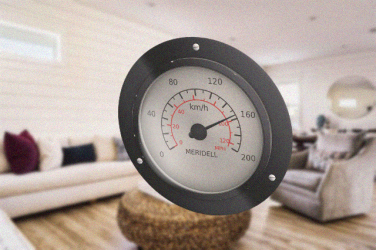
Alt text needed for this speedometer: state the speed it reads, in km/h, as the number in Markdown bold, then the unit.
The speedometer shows **155** km/h
